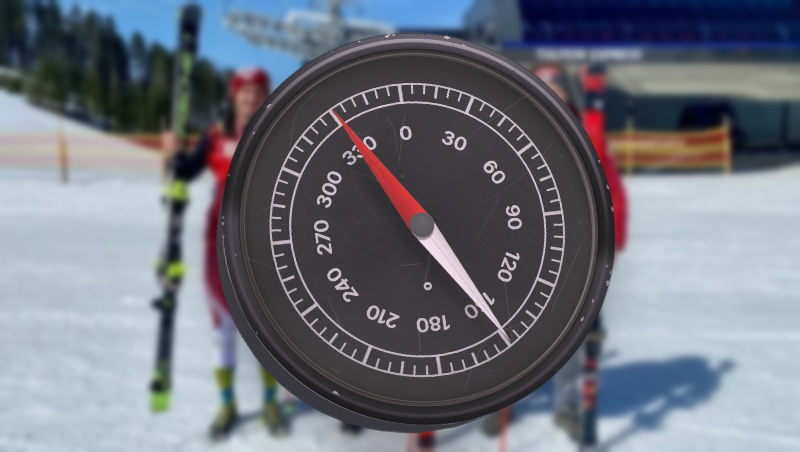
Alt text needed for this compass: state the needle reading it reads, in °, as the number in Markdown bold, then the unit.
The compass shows **330** °
